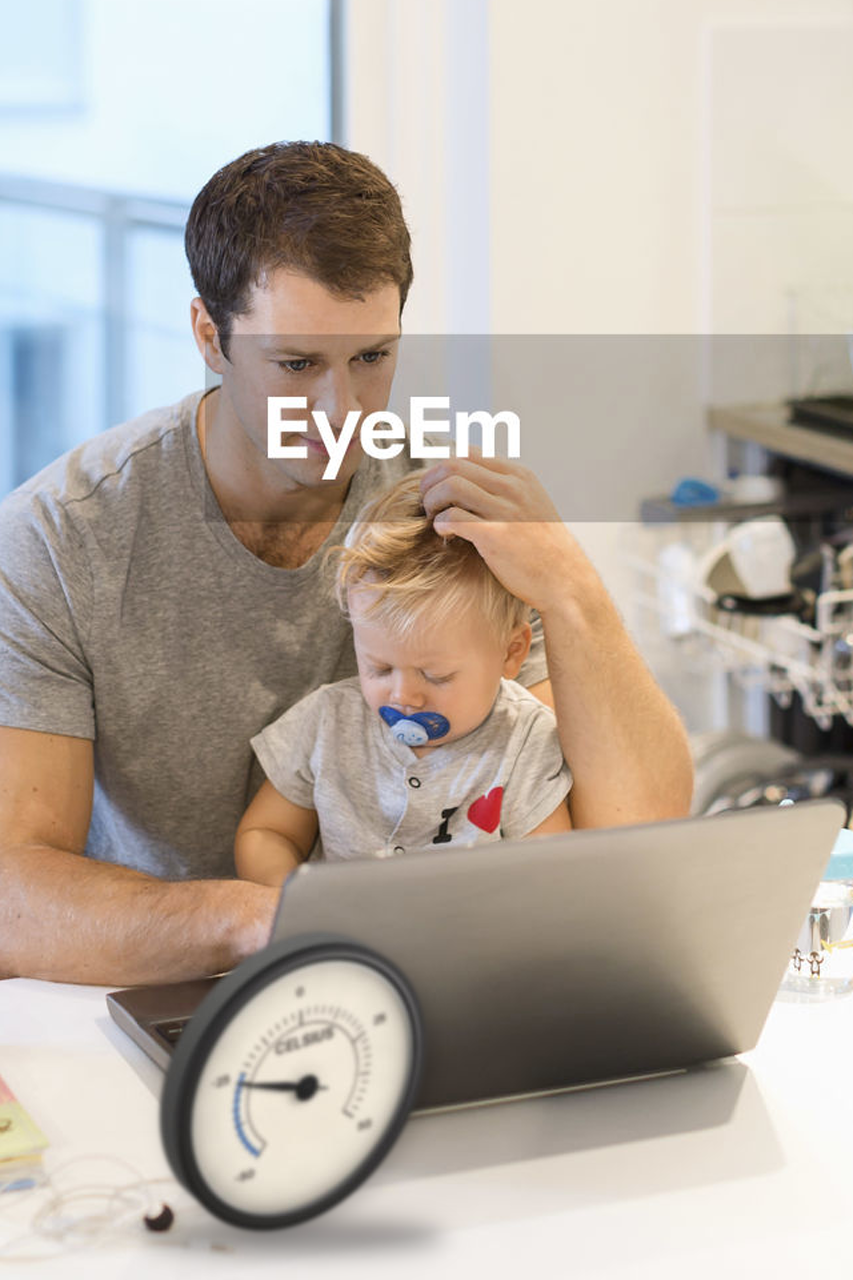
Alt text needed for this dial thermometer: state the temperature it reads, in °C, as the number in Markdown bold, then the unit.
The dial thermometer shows **-25** °C
